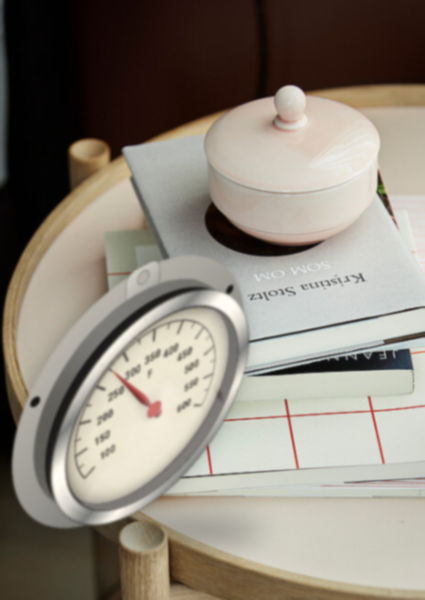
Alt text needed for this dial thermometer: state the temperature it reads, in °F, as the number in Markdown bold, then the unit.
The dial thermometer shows **275** °F
